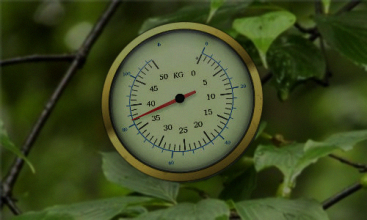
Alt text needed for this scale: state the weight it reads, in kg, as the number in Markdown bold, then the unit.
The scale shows **37** kg
